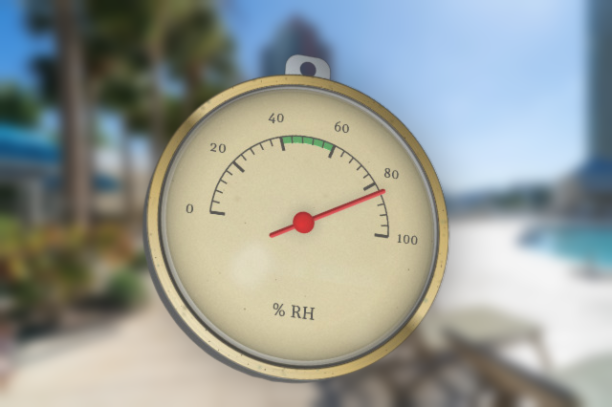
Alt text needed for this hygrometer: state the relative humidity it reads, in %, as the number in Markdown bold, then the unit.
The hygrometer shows **84** %
